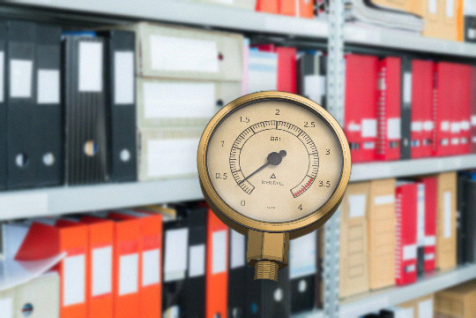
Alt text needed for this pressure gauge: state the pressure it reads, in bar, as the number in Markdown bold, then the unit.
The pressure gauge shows **0.25** bar
